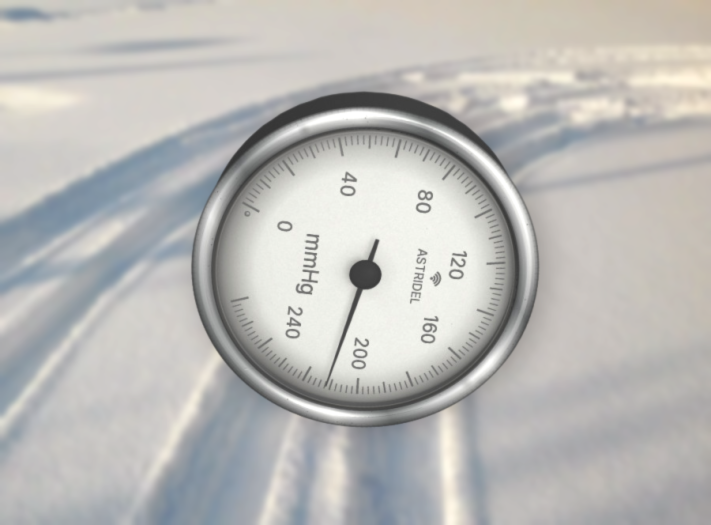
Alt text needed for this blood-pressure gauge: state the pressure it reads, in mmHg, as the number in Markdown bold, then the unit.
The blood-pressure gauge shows **212** mmHg
